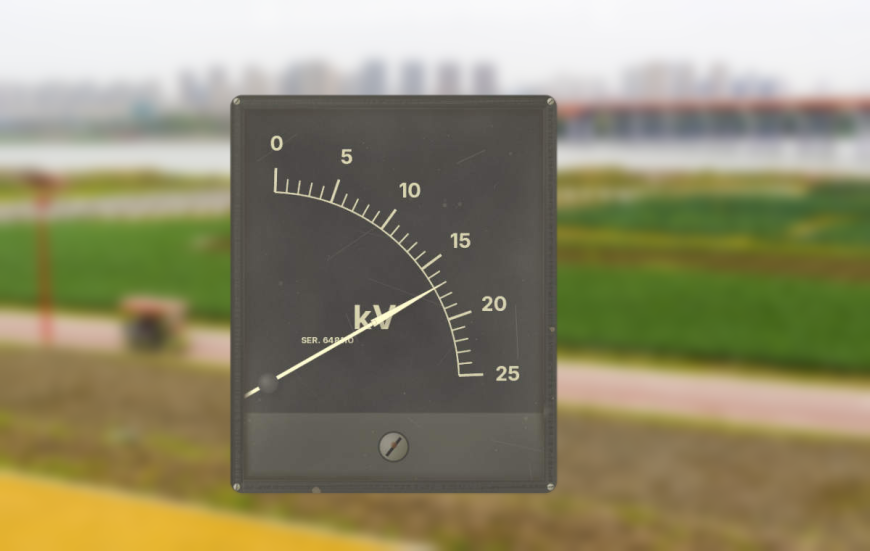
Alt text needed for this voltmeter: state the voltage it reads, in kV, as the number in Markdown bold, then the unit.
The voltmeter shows **17** kV
